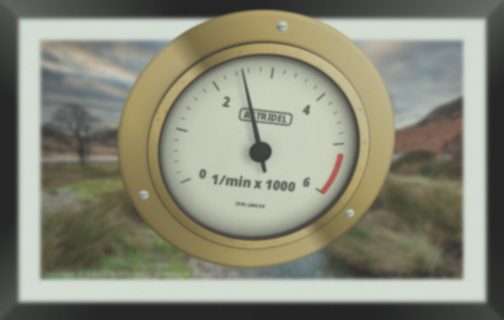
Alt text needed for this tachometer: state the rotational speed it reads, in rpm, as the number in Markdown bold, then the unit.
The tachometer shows **2500** rpm
